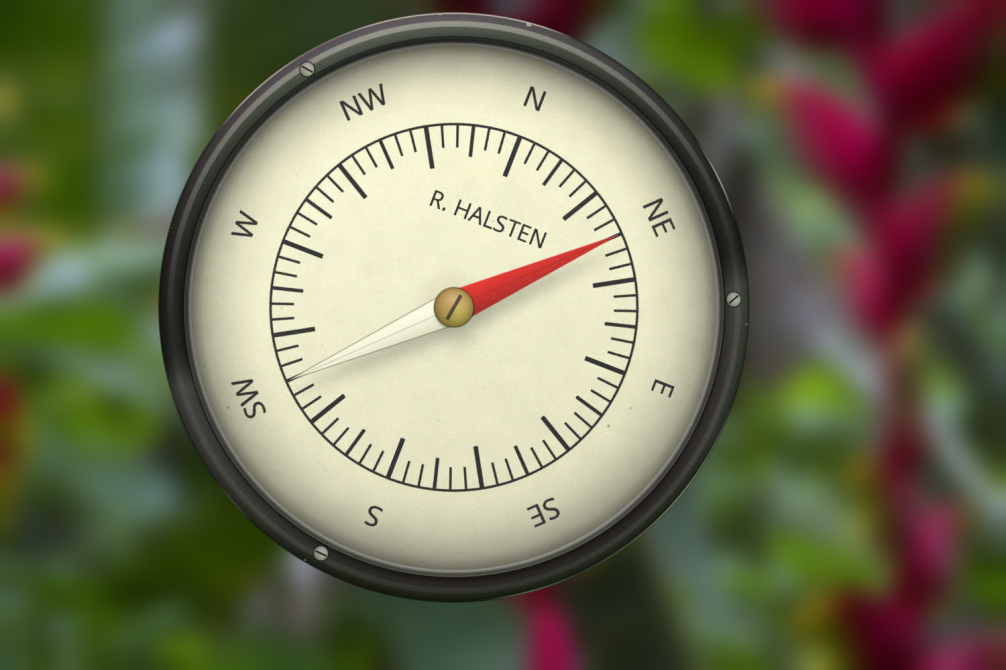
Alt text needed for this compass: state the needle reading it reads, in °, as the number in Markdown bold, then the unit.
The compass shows **45** °
